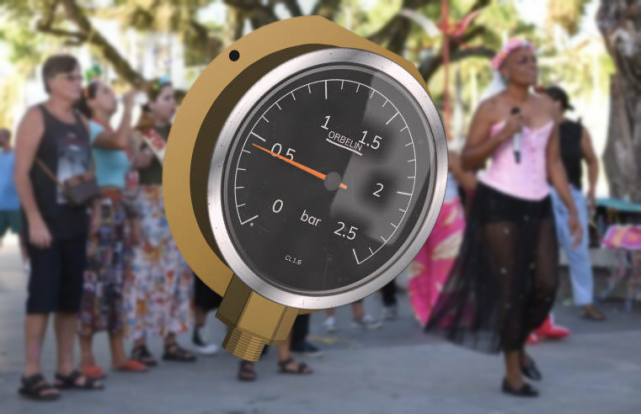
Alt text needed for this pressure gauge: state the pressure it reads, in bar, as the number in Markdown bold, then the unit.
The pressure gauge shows **0.45** bar
